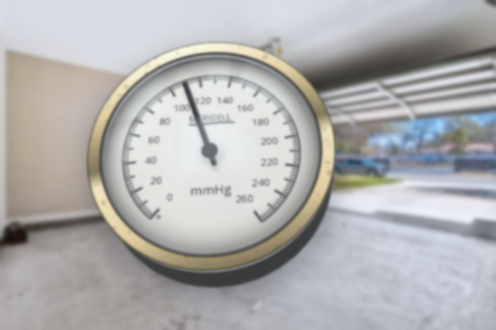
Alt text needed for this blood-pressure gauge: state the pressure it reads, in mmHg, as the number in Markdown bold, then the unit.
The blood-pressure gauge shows **110** mmHg
